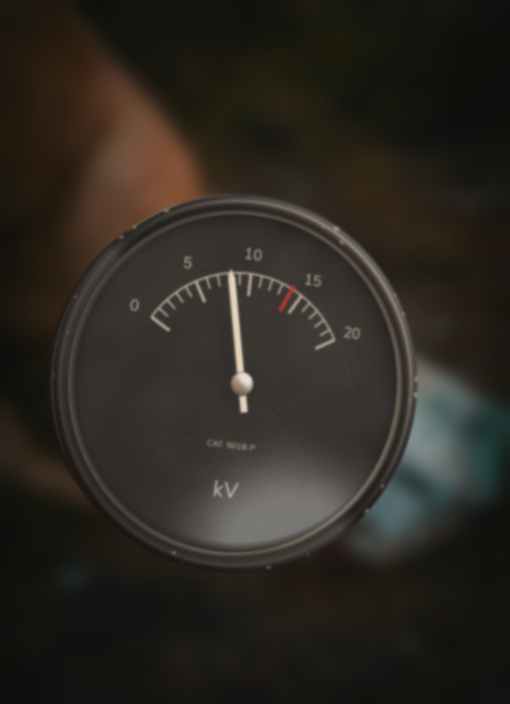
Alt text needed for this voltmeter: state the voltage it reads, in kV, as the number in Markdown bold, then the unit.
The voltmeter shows **8** kV
